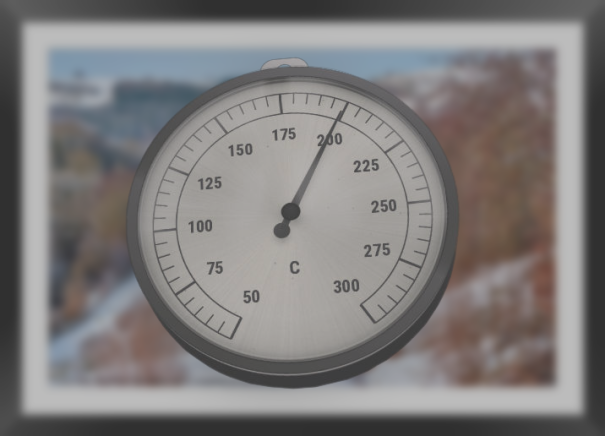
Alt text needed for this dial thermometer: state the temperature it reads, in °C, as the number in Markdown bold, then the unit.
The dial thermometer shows **200** °C
